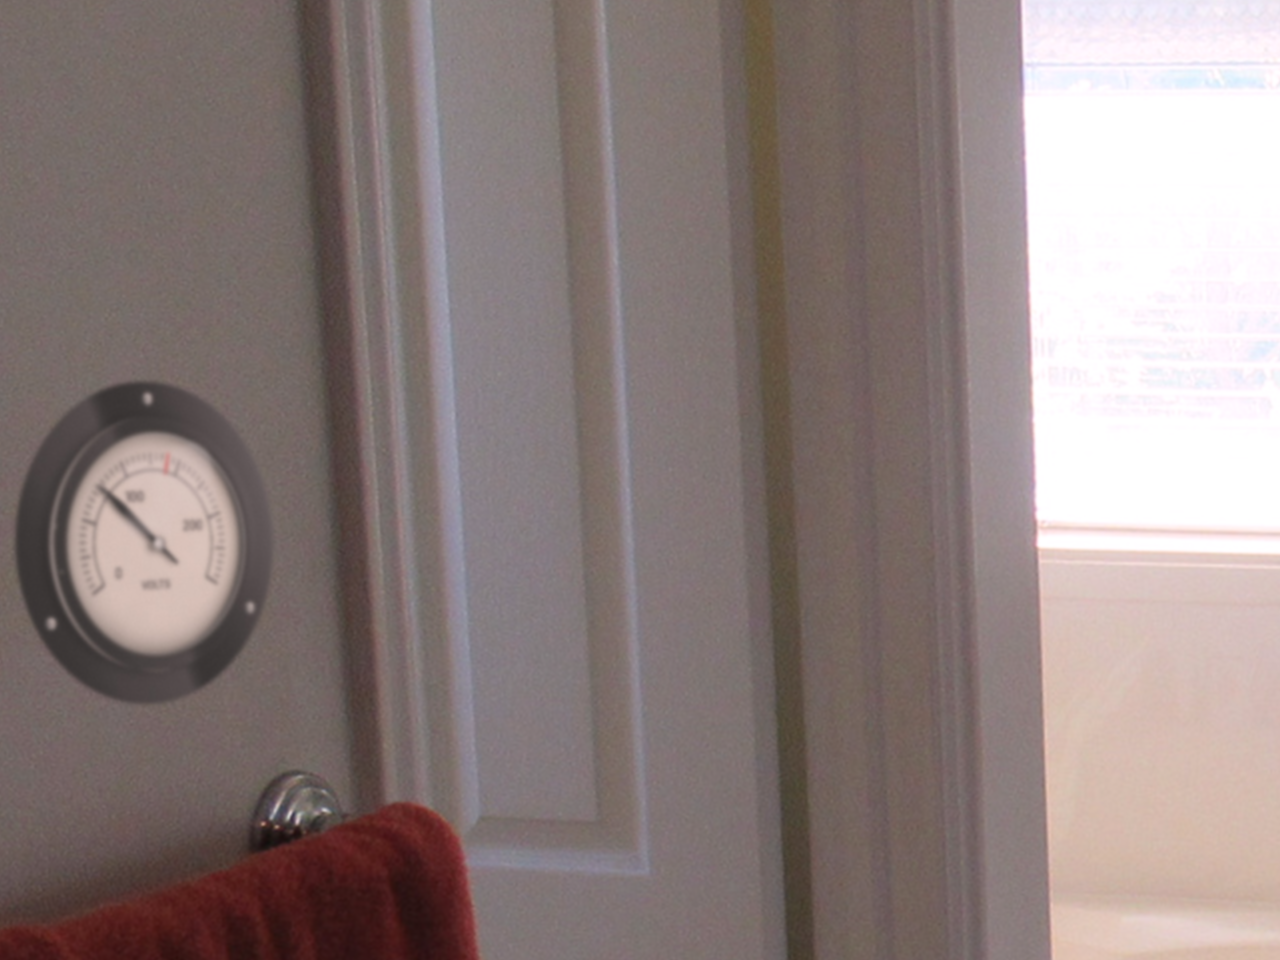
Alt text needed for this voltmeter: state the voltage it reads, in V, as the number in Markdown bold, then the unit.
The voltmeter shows **75** V
